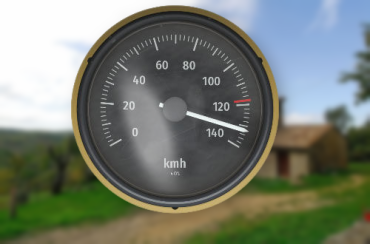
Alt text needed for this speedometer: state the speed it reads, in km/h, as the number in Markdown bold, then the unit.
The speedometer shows **132** km/h
